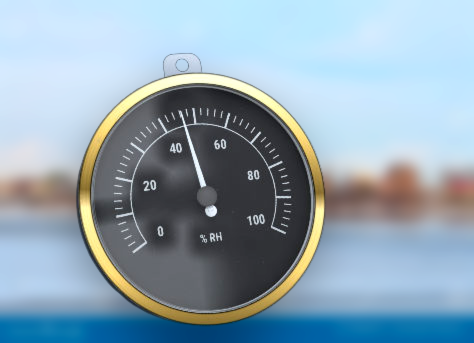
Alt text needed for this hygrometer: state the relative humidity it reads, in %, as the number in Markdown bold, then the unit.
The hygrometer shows **46** %
